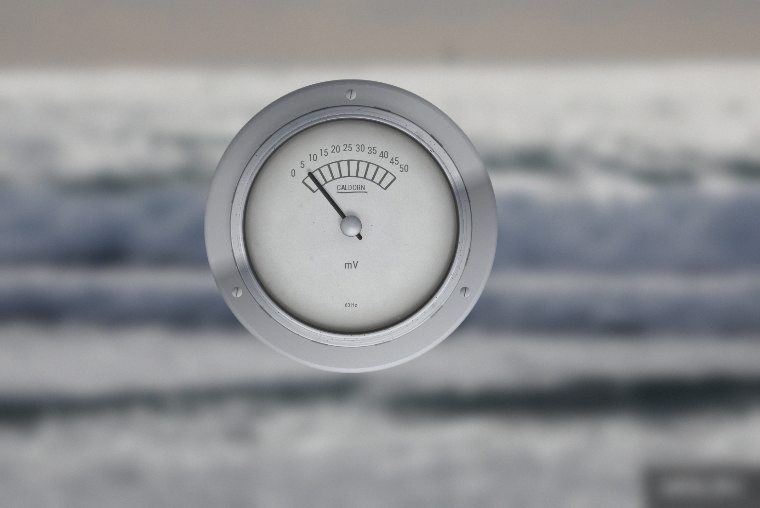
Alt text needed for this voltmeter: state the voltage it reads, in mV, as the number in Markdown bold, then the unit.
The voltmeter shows **5** mV
